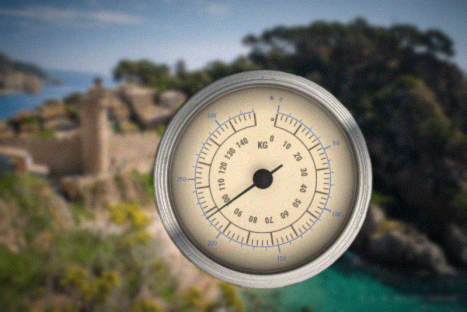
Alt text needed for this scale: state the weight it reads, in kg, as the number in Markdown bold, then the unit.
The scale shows **98** kg
